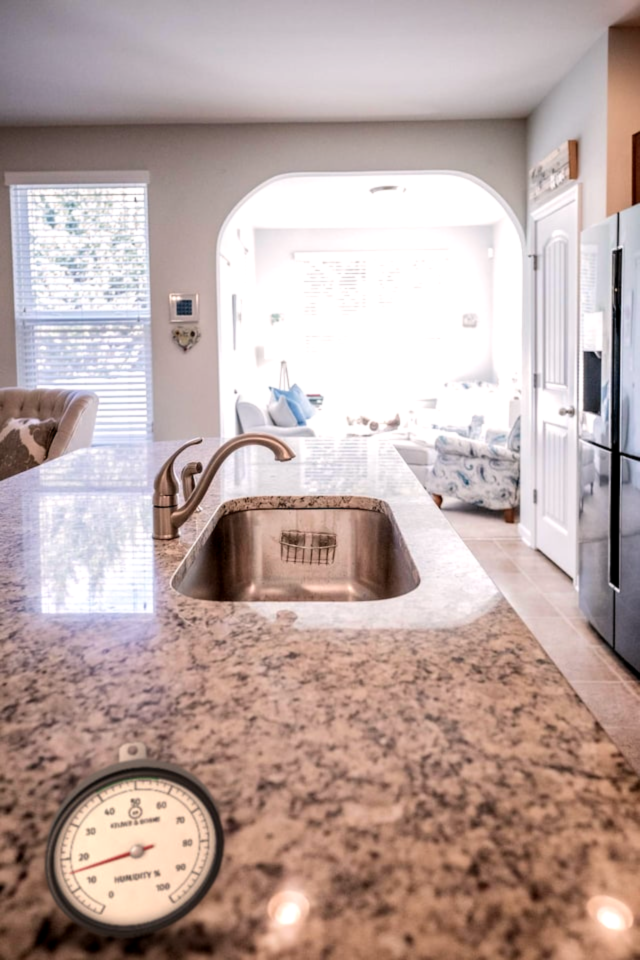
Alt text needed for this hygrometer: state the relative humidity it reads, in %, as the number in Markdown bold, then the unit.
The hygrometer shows **16** %
